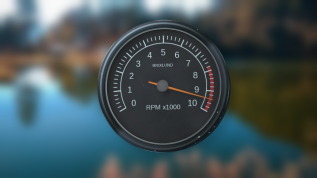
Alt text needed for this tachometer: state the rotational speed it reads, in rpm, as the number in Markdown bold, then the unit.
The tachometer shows **9400** rpm
